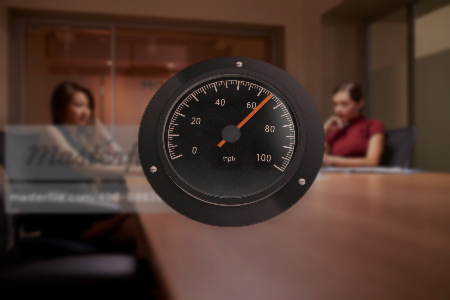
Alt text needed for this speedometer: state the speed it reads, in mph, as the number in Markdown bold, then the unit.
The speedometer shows **65** mph
